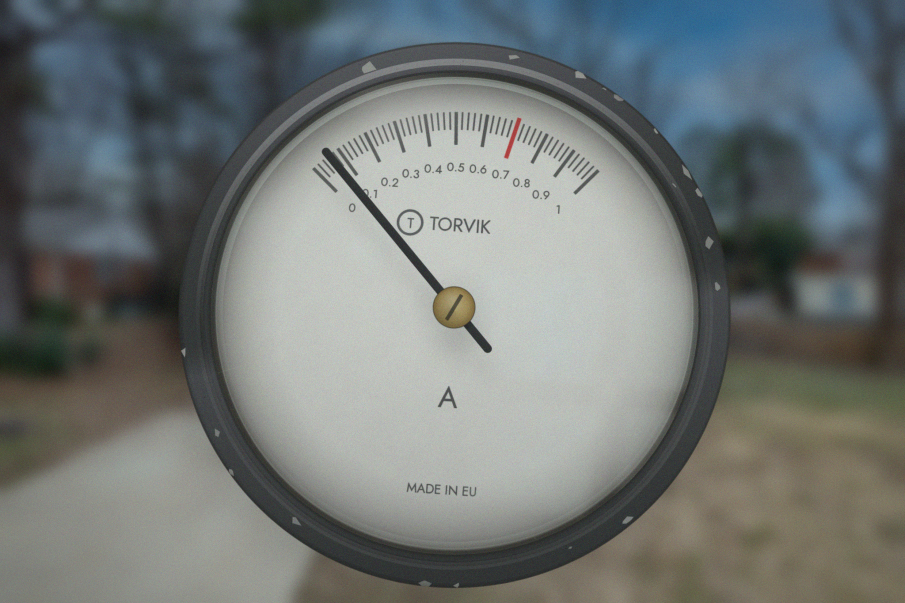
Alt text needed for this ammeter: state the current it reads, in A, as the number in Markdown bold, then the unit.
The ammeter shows **0.06** A
